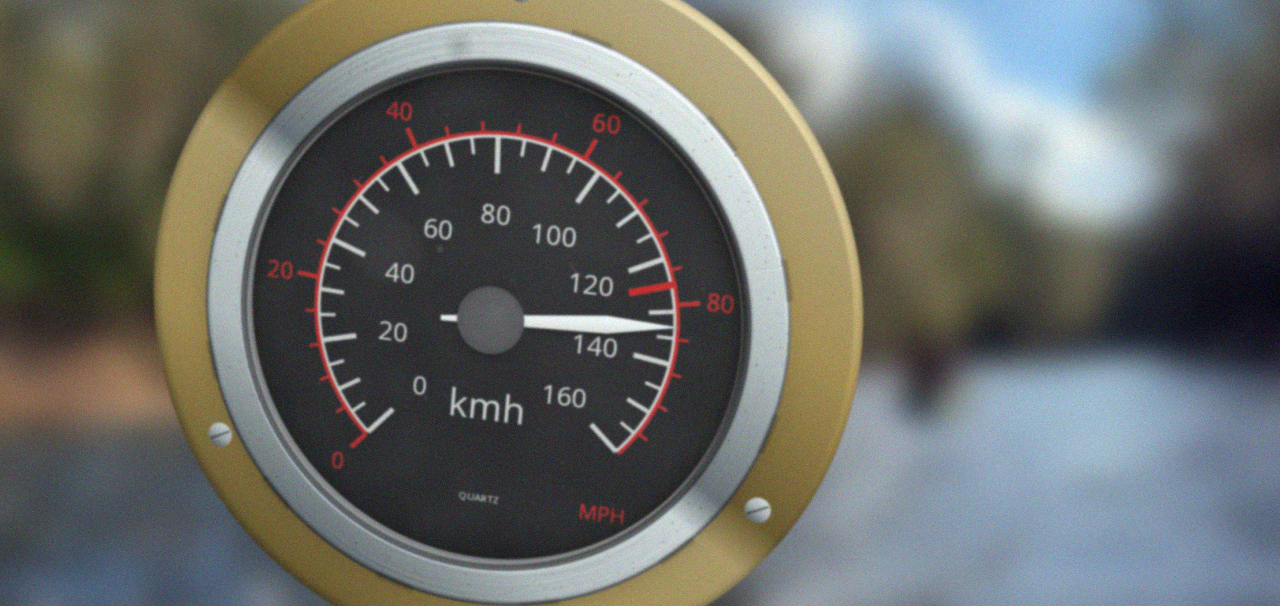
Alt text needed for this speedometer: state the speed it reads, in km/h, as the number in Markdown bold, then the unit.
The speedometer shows **132.5** km/h
